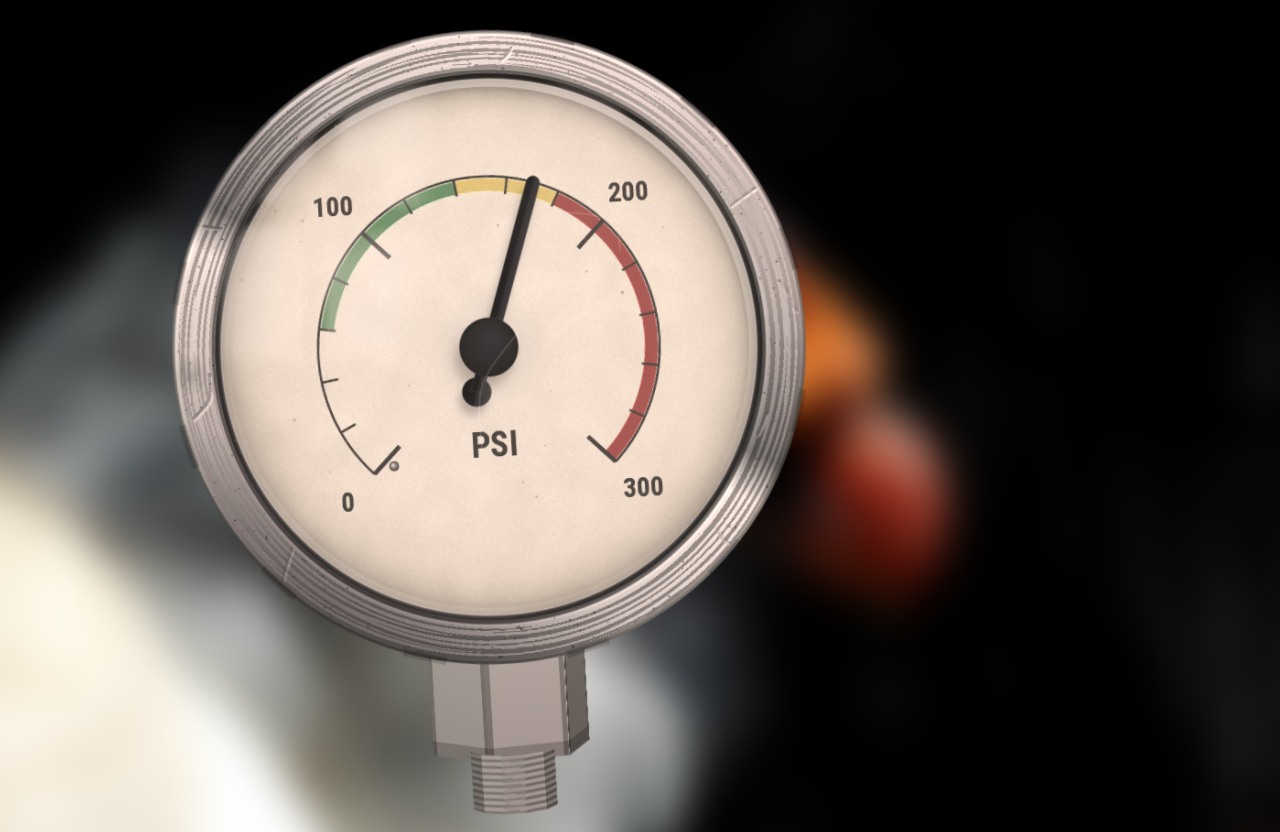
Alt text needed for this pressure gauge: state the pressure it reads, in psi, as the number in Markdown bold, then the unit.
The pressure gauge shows **170** psi
